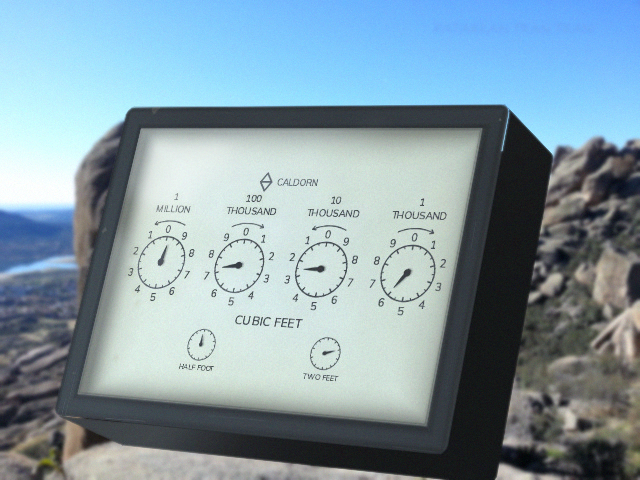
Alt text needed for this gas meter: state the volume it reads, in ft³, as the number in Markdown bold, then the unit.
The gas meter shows **972600** ft³
